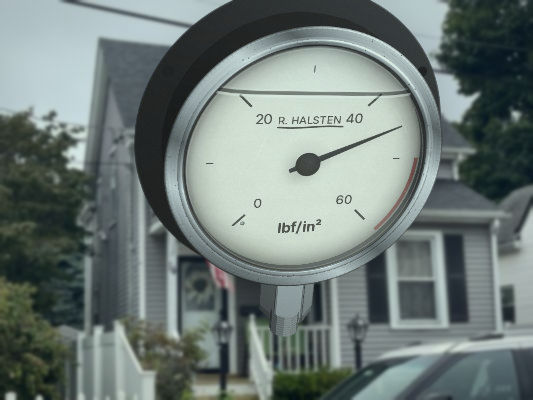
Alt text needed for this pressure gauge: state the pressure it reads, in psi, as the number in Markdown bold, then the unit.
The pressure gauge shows **45** psi
